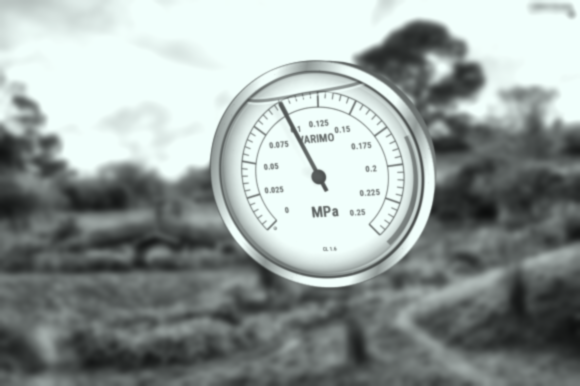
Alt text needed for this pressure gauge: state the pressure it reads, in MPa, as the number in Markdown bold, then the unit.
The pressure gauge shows **0.1** MPa
